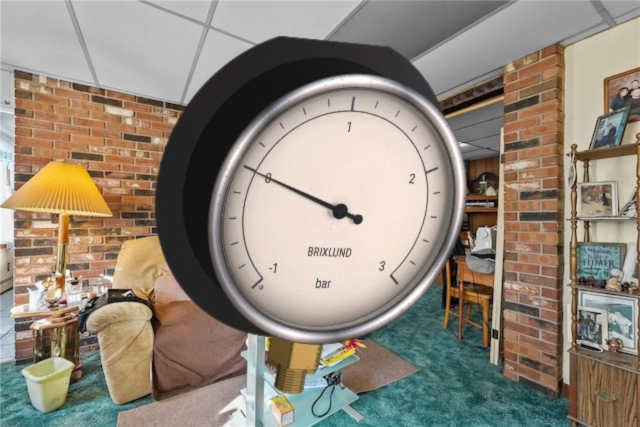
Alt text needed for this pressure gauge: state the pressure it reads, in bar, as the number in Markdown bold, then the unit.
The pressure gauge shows **0** bar
